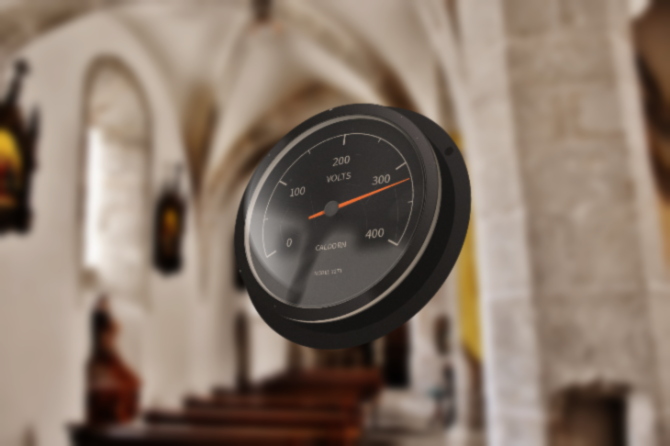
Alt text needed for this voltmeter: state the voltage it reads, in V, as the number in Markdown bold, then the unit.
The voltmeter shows **325** V
